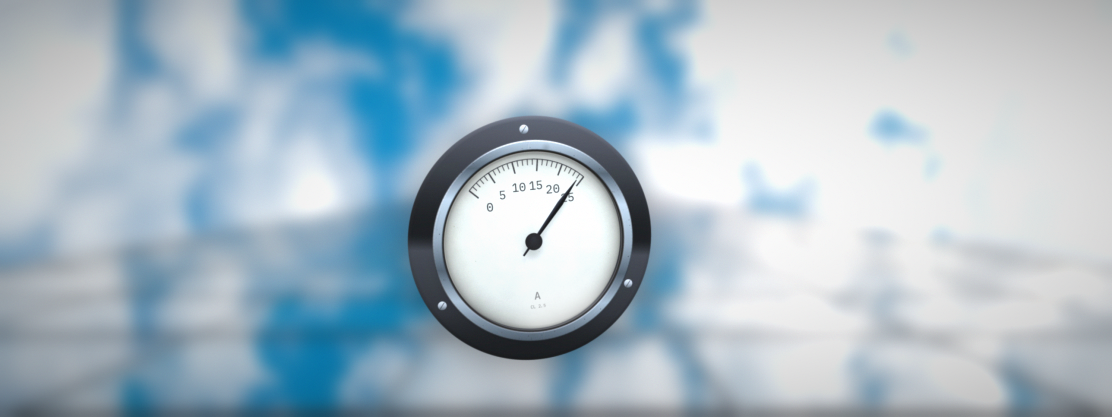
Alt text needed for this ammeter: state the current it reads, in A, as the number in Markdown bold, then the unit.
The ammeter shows **24** A
